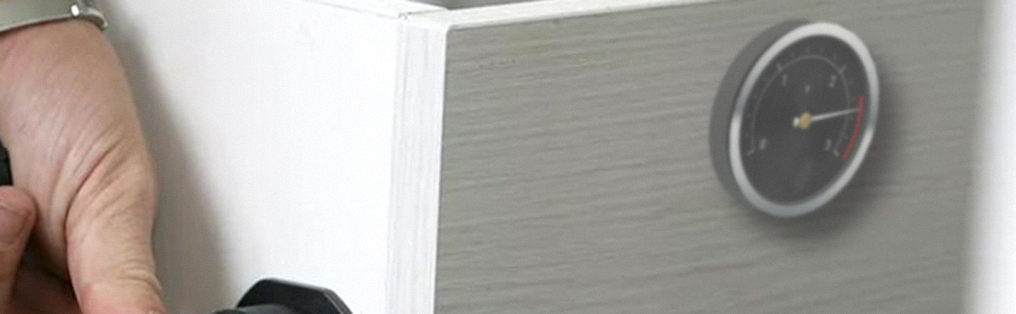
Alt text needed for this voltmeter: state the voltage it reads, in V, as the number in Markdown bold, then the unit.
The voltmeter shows **2.5** V
